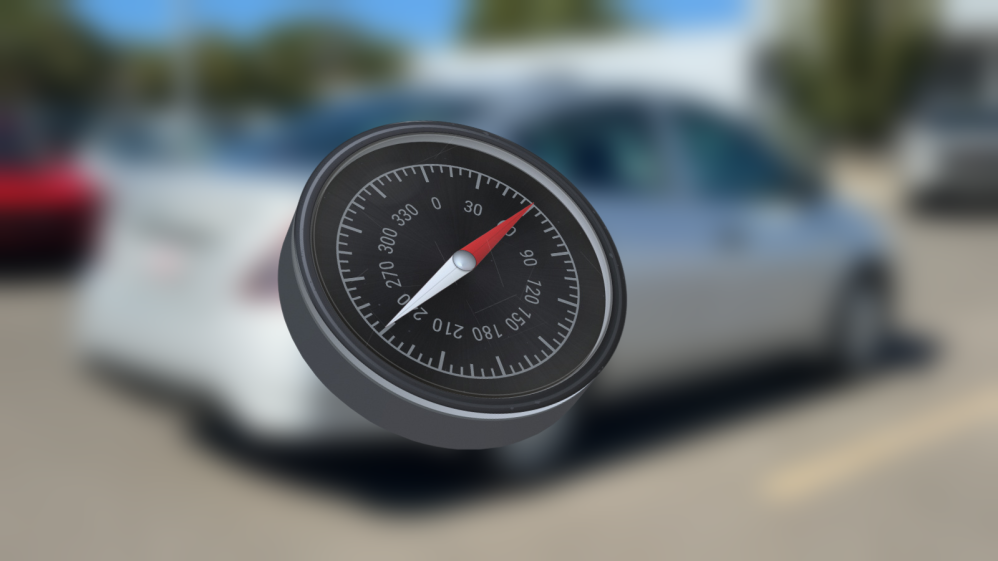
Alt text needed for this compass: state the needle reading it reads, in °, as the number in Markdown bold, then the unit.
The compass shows **60** °
